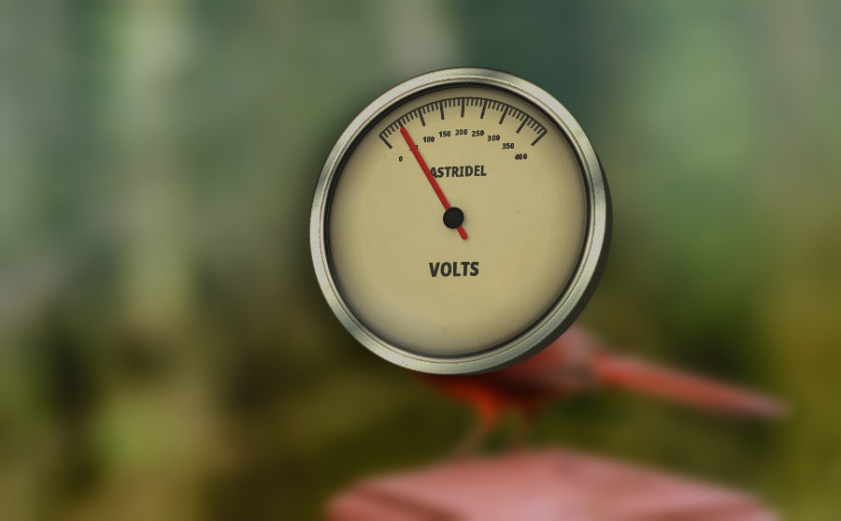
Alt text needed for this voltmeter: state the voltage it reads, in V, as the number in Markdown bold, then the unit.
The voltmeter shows **50** V
